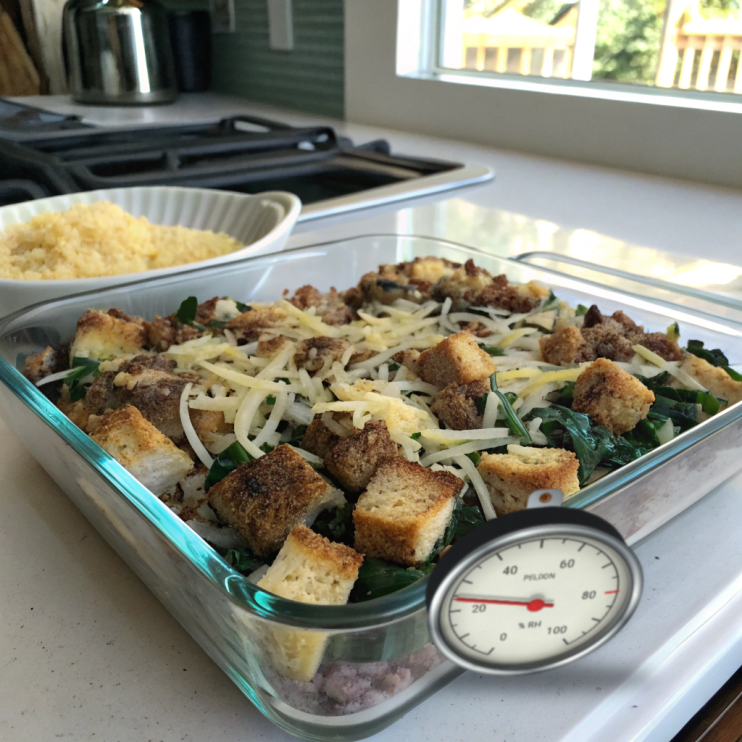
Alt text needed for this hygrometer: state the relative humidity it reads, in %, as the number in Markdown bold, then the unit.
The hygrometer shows **25** %
